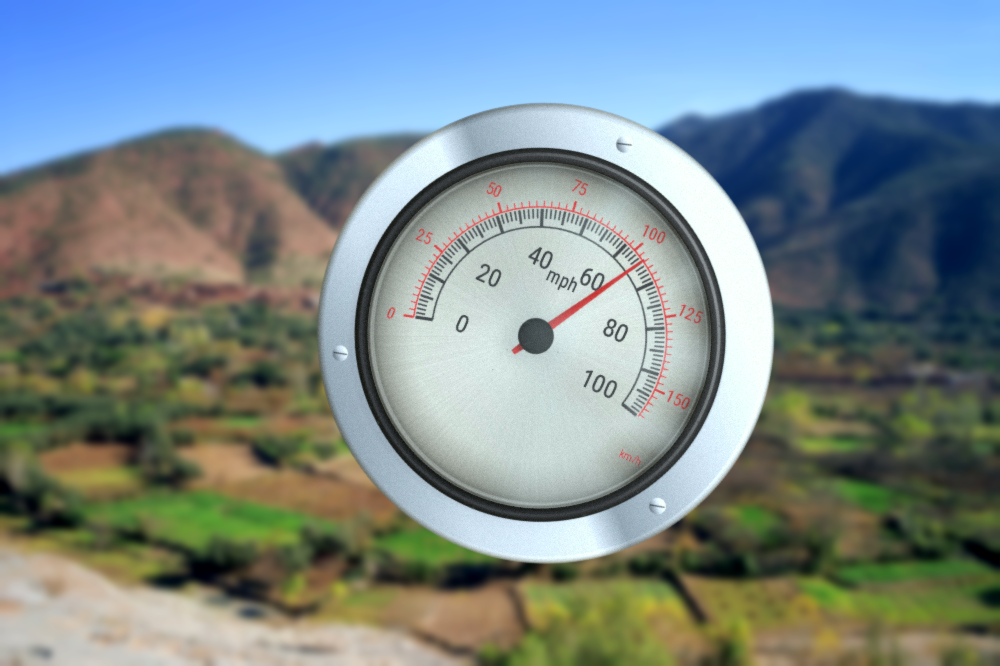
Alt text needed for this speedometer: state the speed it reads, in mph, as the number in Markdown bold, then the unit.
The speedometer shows **65** mph
